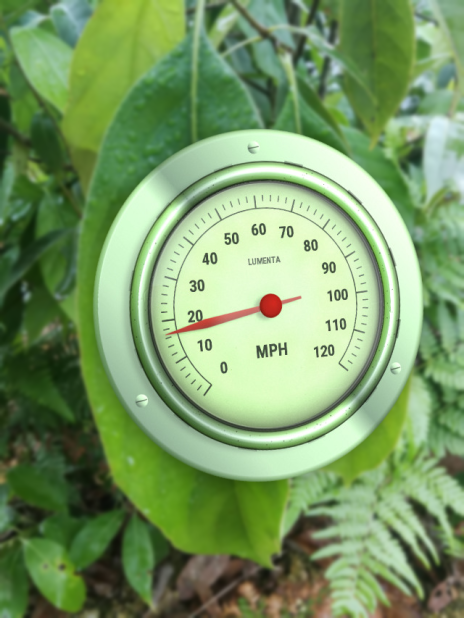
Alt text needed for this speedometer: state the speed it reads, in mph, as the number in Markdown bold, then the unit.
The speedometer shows **17** mph
